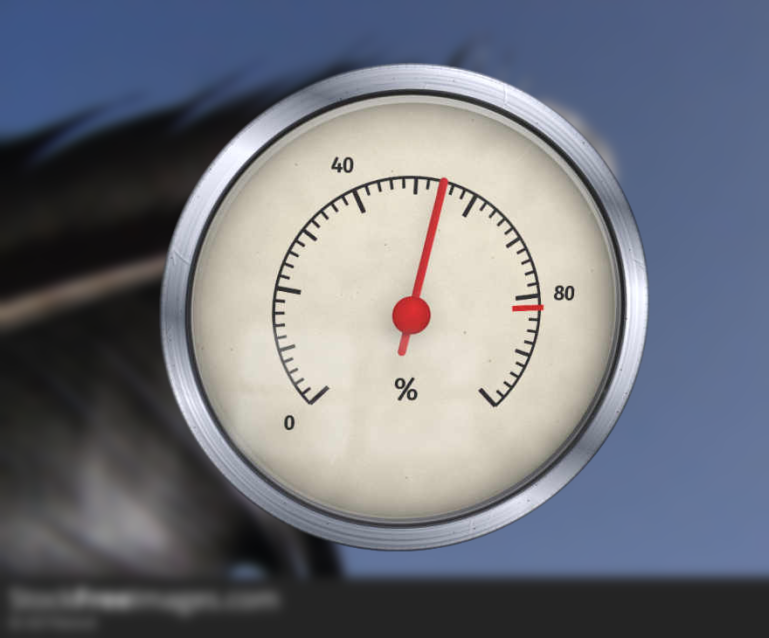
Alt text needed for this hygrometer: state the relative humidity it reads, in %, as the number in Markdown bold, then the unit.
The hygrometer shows **54** %
